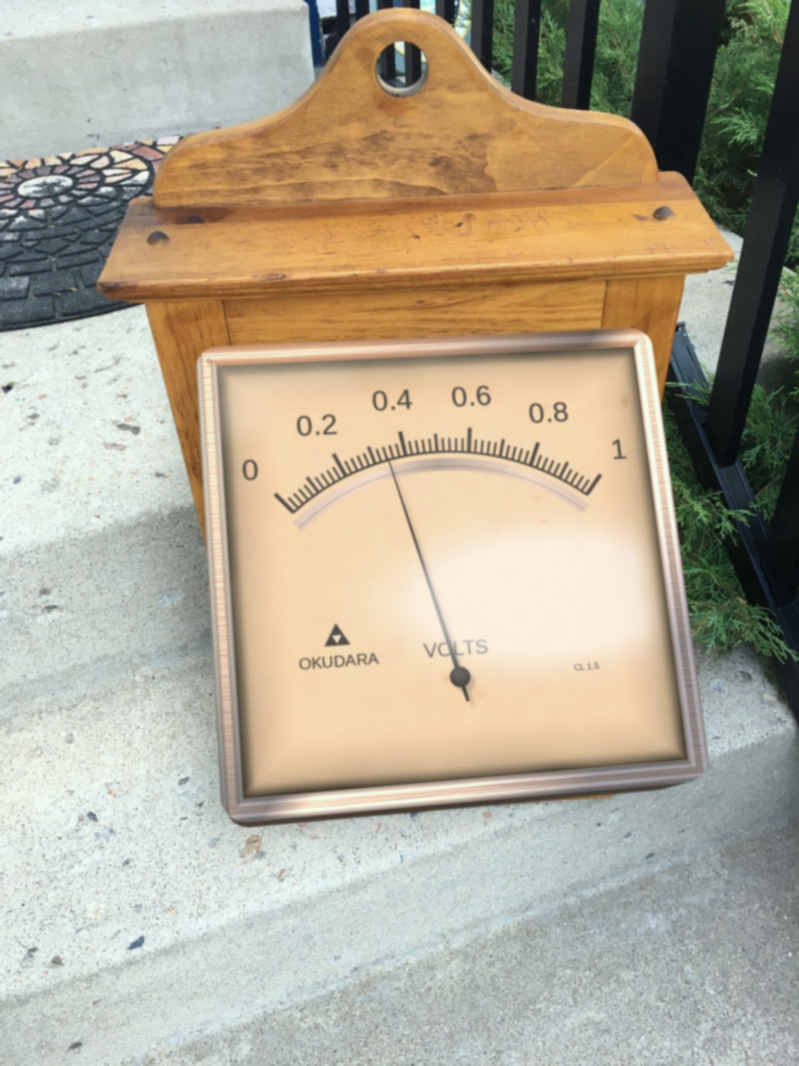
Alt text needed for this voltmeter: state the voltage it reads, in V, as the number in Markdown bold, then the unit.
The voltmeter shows **0.34** V
